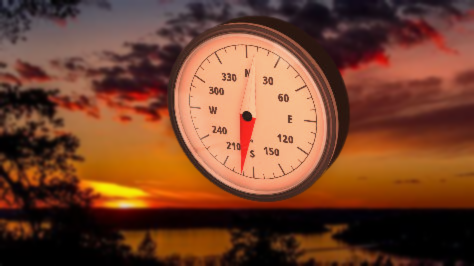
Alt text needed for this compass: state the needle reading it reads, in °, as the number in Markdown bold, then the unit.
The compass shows **190** °
